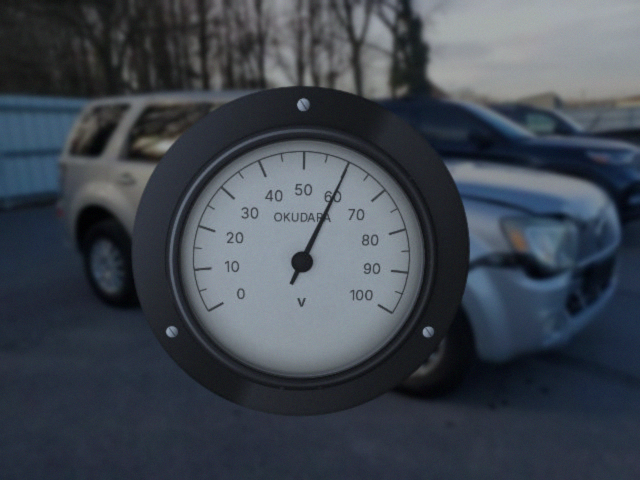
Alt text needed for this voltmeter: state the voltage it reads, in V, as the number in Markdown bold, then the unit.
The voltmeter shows **60** V
